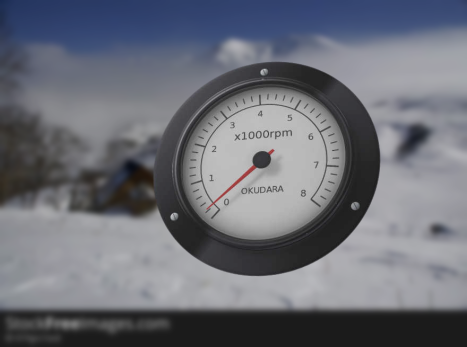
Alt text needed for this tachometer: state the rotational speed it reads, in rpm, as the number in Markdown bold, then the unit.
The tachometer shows **200** rpm
